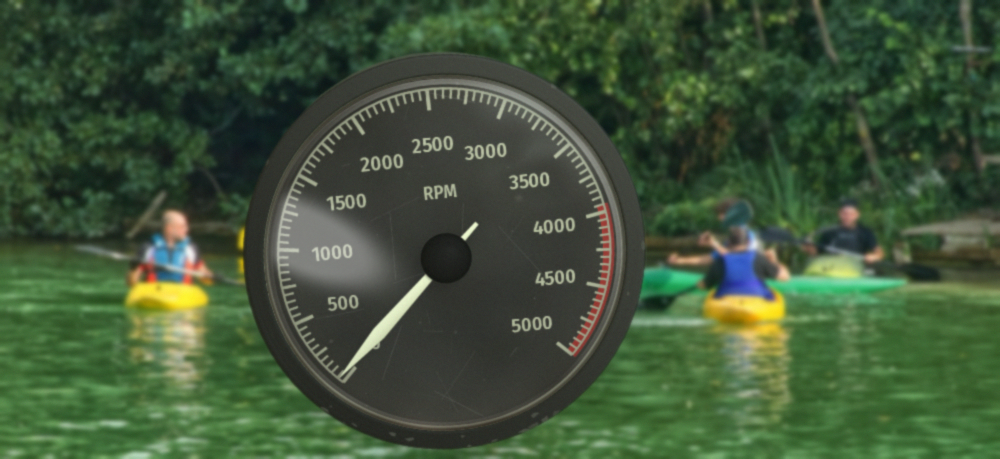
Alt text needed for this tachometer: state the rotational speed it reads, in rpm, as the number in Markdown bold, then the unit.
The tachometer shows **50** rpm
